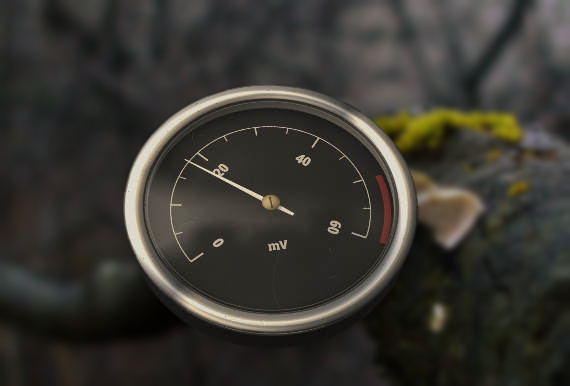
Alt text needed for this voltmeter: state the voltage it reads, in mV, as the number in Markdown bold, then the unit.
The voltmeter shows **17.5** mV
